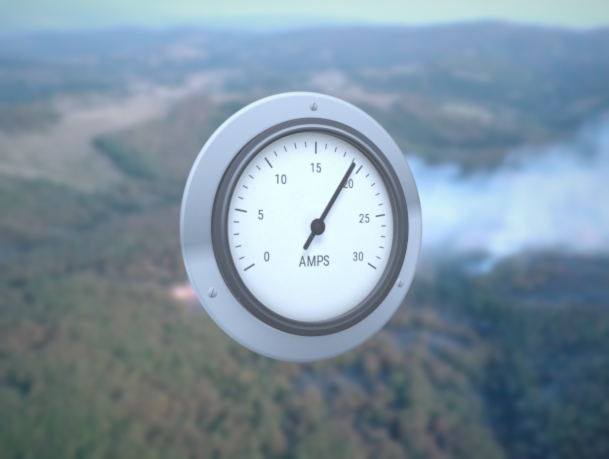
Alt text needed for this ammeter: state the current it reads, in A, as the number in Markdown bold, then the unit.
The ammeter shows **19** A
